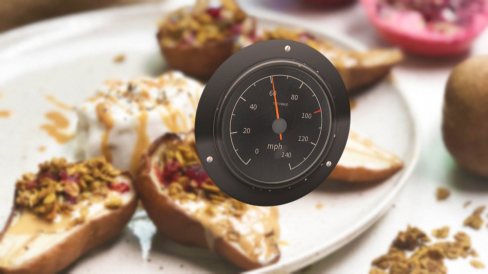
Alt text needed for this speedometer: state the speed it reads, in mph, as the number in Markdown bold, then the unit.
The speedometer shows **60** mph
